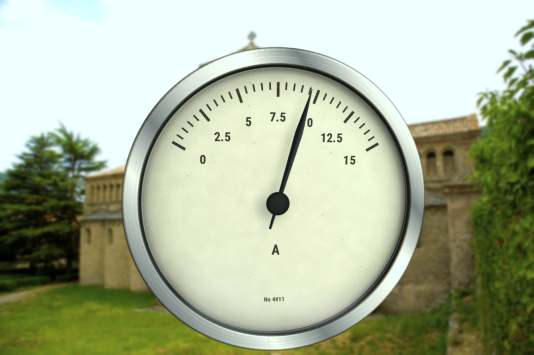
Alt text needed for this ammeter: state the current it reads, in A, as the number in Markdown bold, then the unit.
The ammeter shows **9.5** A
